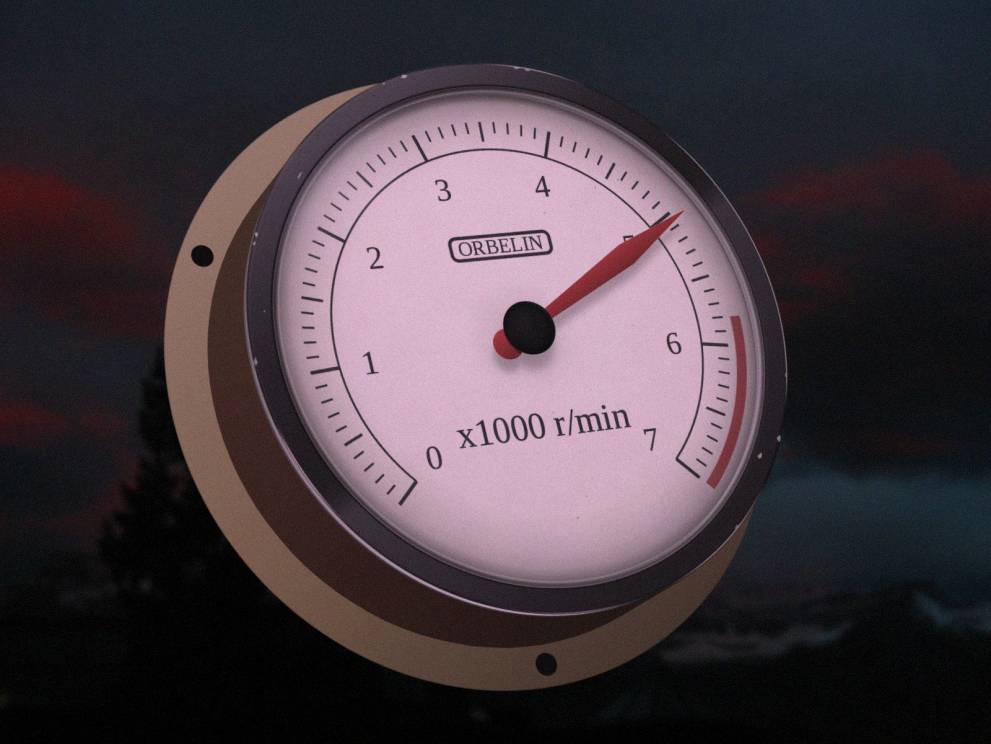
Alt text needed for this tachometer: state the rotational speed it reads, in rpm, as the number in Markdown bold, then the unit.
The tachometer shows **5050** rpm
